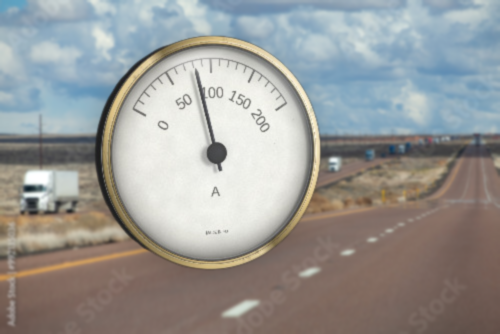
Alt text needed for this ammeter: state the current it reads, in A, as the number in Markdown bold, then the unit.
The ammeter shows **80** A
